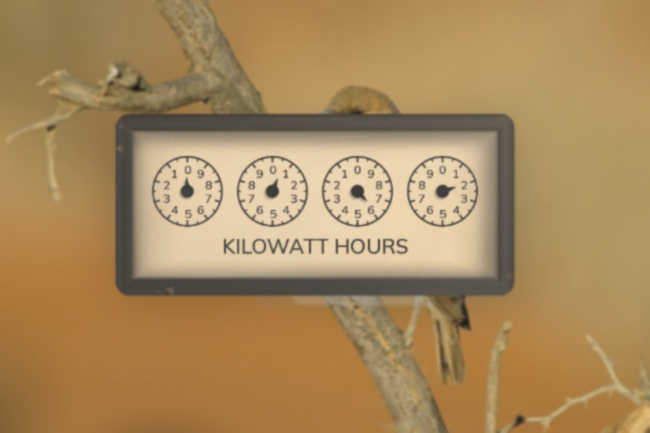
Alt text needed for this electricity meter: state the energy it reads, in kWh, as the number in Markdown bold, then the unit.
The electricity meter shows **62** kWh
